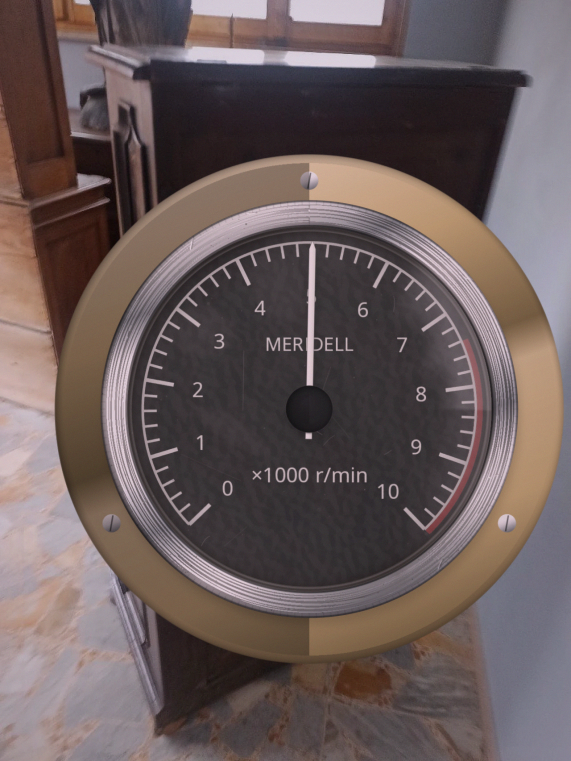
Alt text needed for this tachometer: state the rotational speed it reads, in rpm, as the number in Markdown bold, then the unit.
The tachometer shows **5000** rpm
